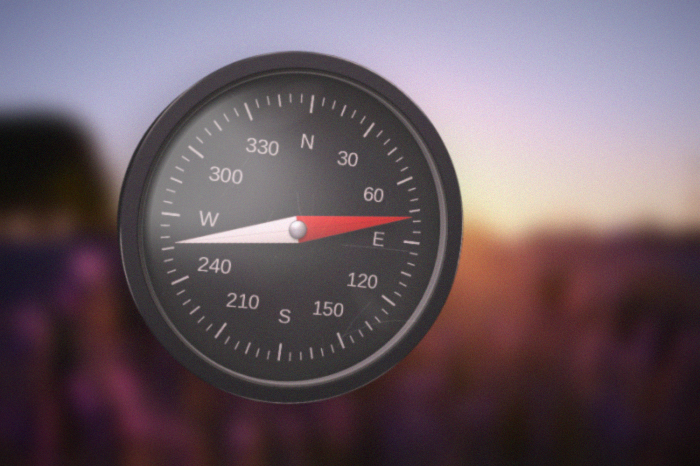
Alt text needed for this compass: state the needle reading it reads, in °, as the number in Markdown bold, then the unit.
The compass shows **77.5** °
